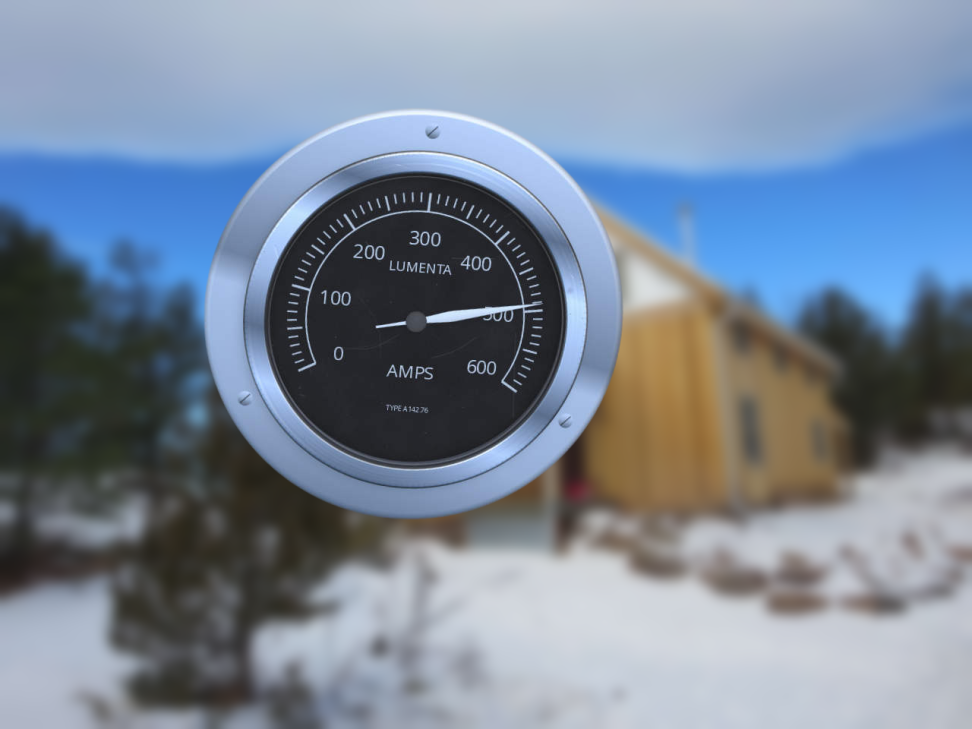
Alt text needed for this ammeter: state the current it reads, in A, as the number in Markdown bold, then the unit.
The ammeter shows **490** A
